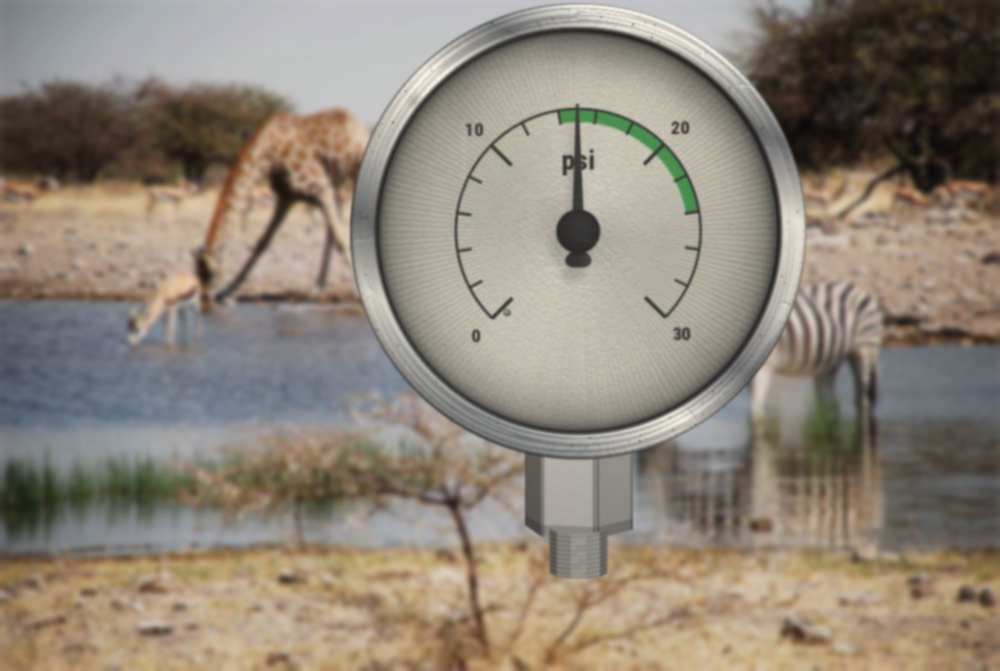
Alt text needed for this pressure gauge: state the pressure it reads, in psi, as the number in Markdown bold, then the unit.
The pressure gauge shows **15** psi
